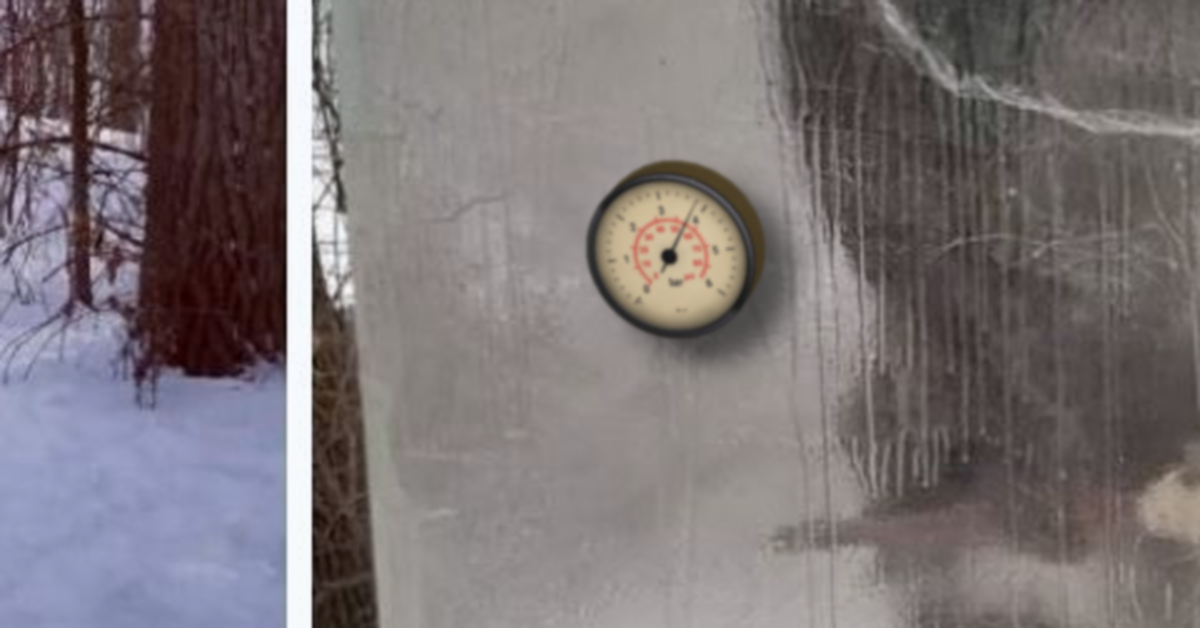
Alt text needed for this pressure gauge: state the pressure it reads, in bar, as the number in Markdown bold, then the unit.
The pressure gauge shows **3.8** bar
